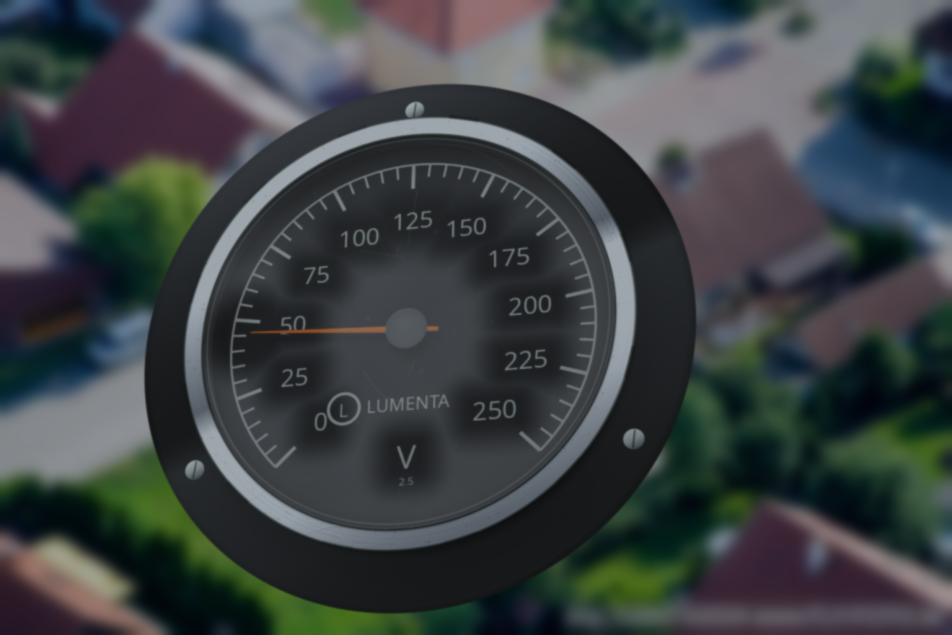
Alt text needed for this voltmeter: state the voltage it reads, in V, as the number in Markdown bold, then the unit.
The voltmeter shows **45** V
